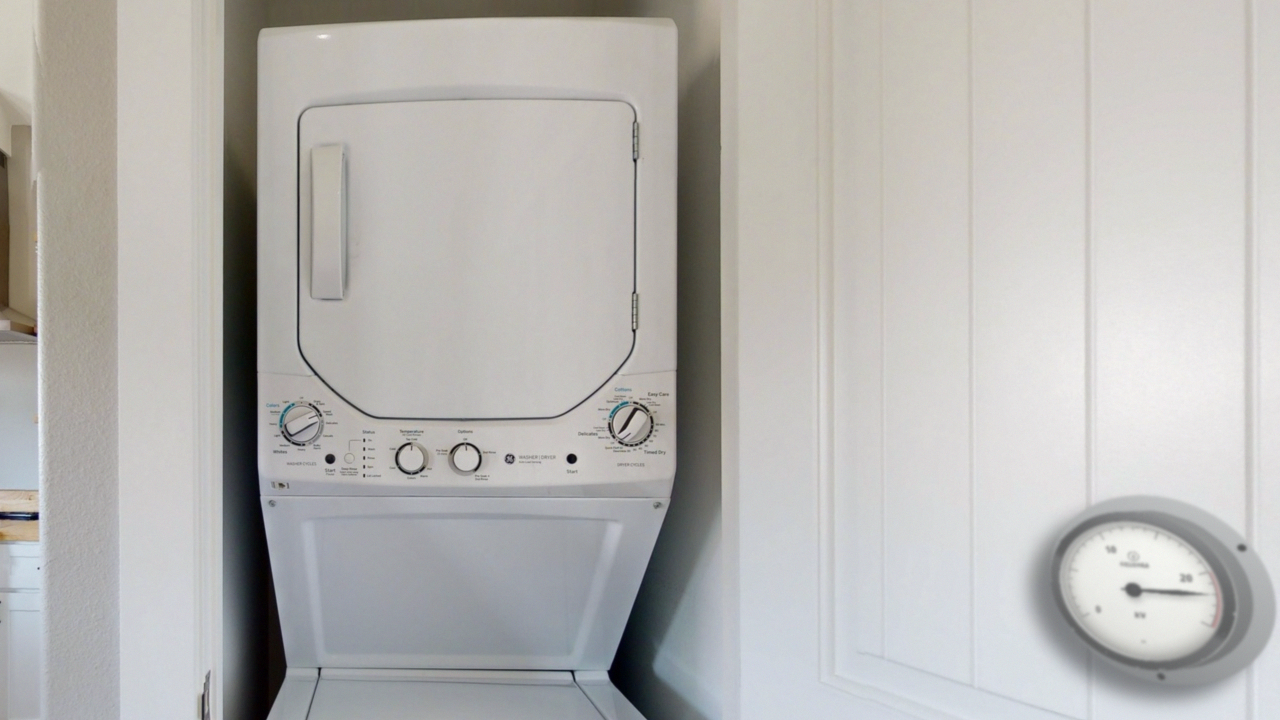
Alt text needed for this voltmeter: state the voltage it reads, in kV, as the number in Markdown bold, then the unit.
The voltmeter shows **22** kV
